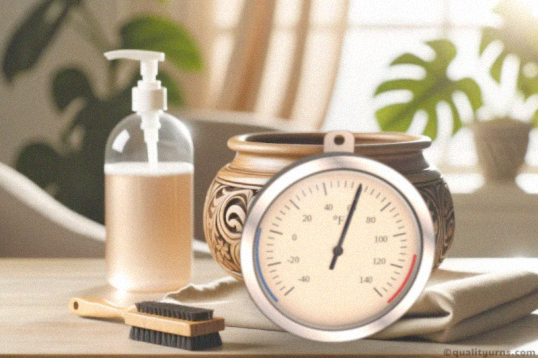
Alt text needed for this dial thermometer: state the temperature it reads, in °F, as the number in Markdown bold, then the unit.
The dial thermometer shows **60** °F
